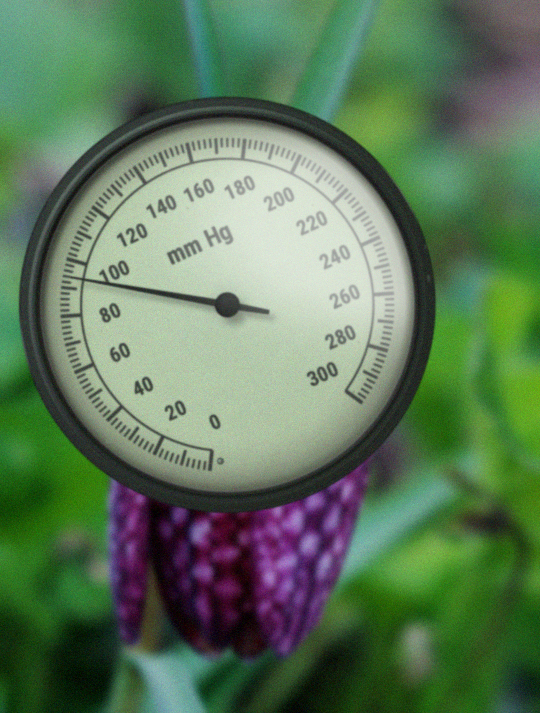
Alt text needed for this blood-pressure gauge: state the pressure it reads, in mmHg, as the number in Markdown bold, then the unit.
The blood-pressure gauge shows **94** mmHg
